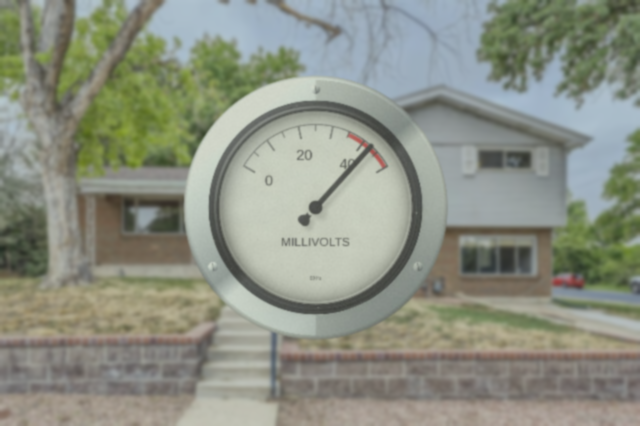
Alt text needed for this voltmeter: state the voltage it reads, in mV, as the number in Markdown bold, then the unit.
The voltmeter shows **42.5** mV
